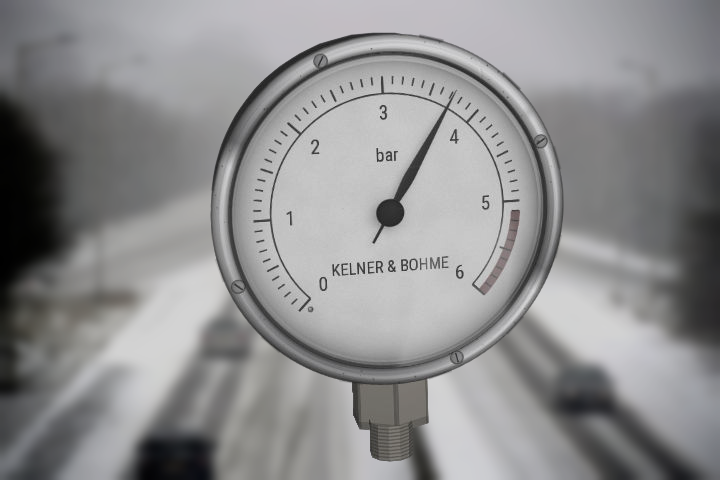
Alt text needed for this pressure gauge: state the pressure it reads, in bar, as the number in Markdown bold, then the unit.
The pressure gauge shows **3.7** bar
